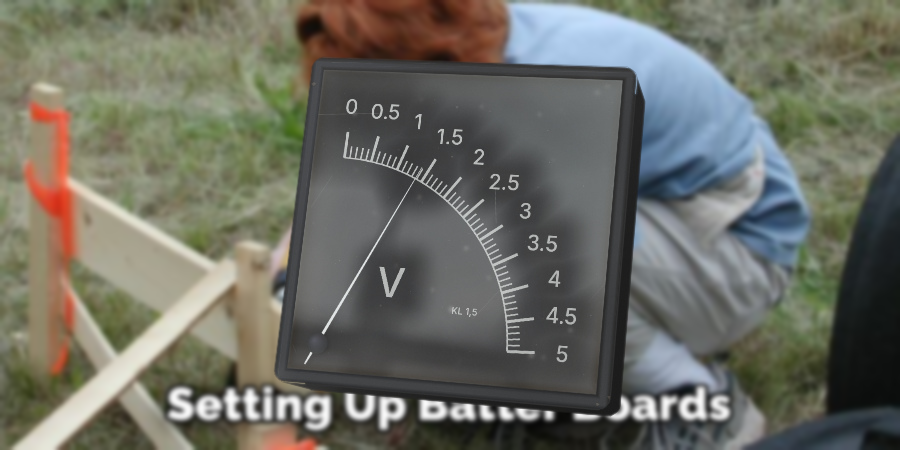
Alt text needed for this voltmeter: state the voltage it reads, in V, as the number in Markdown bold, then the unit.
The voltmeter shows **1.4** V
